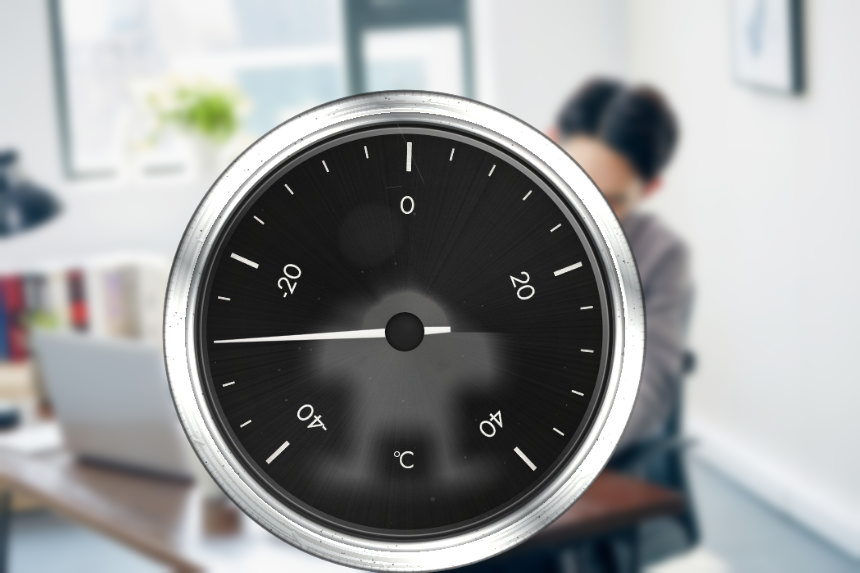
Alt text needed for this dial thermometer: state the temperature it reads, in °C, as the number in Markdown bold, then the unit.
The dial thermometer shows **-28** °C
